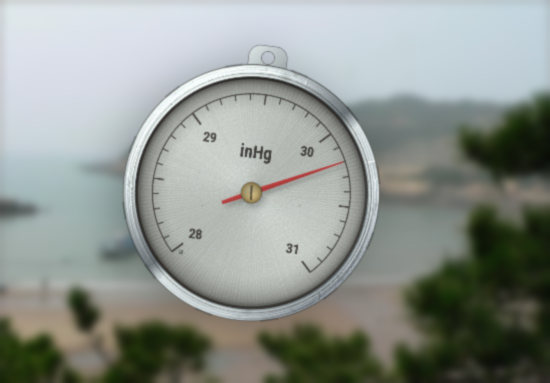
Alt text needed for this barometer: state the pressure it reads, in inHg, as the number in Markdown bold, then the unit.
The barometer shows **30.2** inHg
